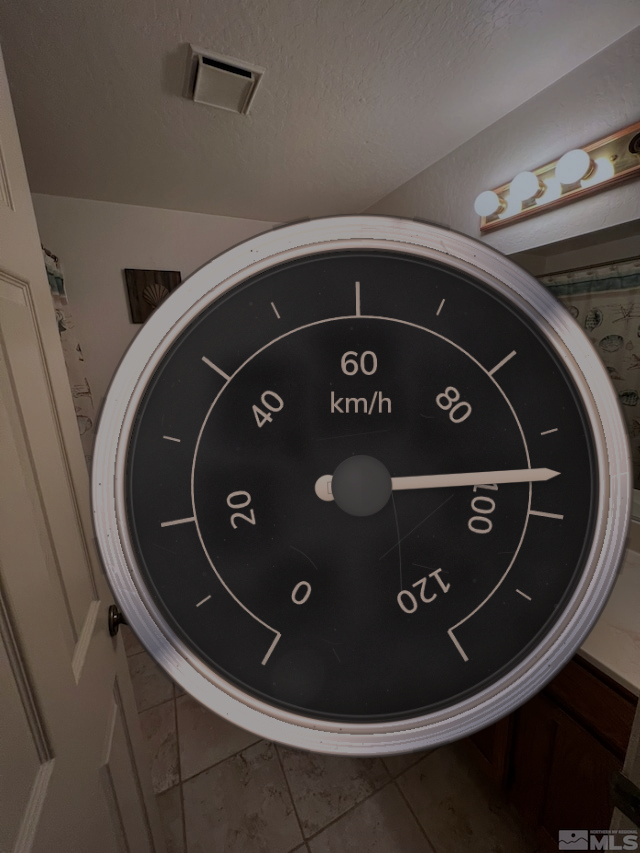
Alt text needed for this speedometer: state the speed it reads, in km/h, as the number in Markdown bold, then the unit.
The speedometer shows **95** km/h
